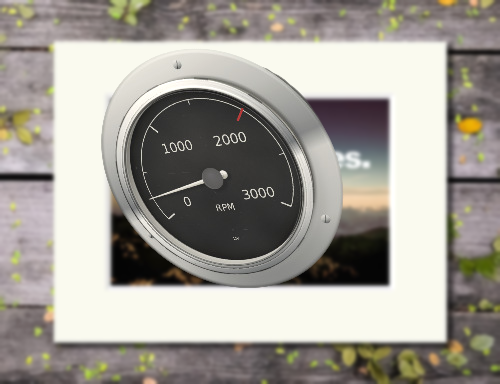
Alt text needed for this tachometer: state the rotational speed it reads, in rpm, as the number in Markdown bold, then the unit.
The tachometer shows **250** rpm
